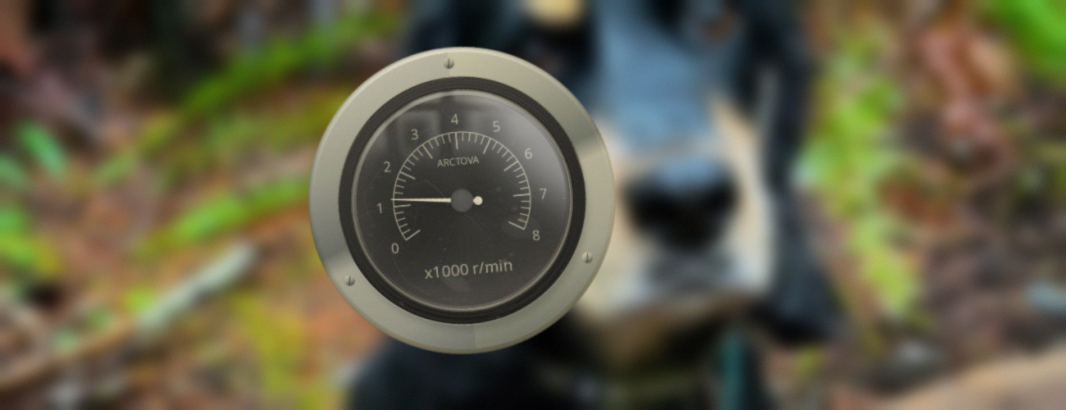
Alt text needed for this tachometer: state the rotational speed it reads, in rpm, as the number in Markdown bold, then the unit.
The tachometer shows **1200** rpm
